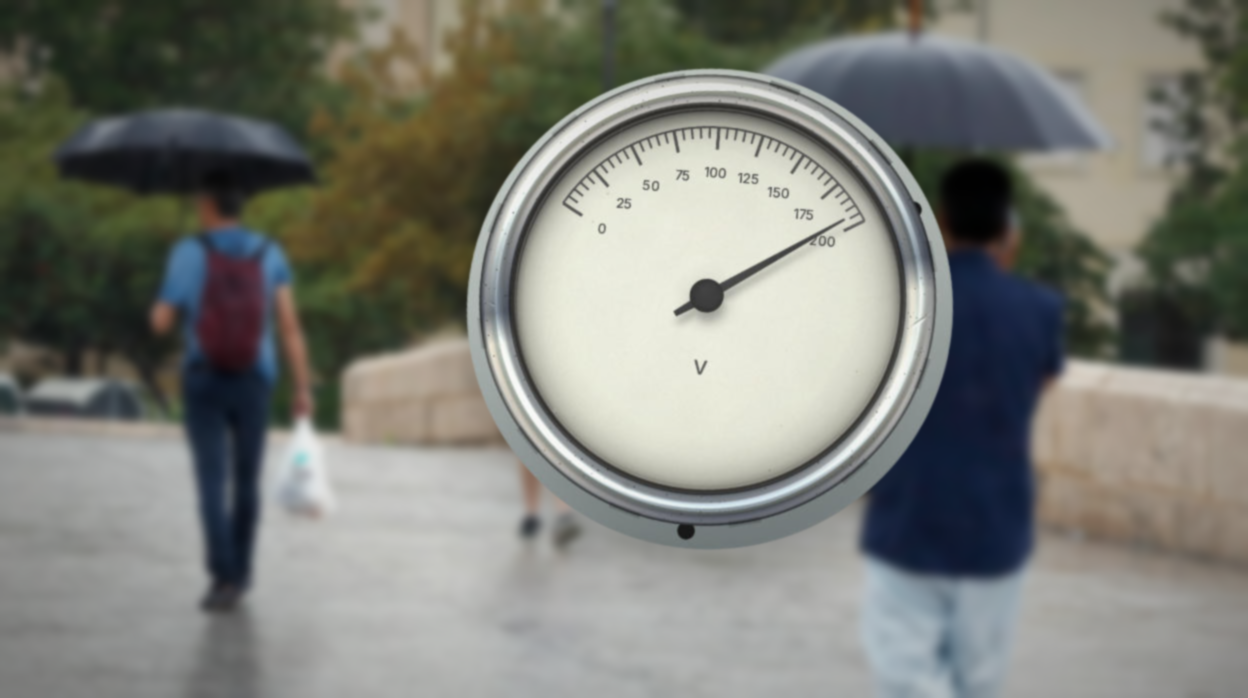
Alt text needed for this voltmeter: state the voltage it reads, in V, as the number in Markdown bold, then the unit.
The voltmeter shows **195** V
